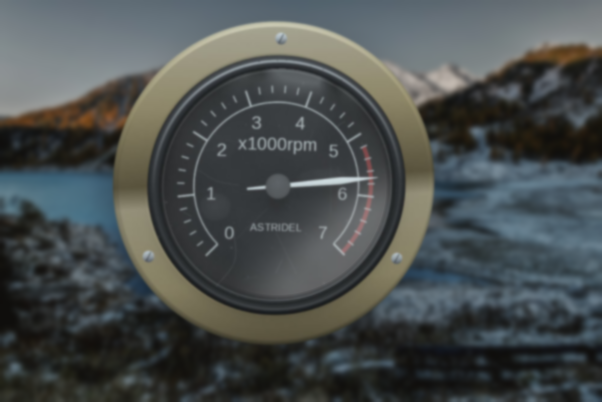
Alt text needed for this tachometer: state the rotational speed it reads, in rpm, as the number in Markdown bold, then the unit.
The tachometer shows **5700** rpm
